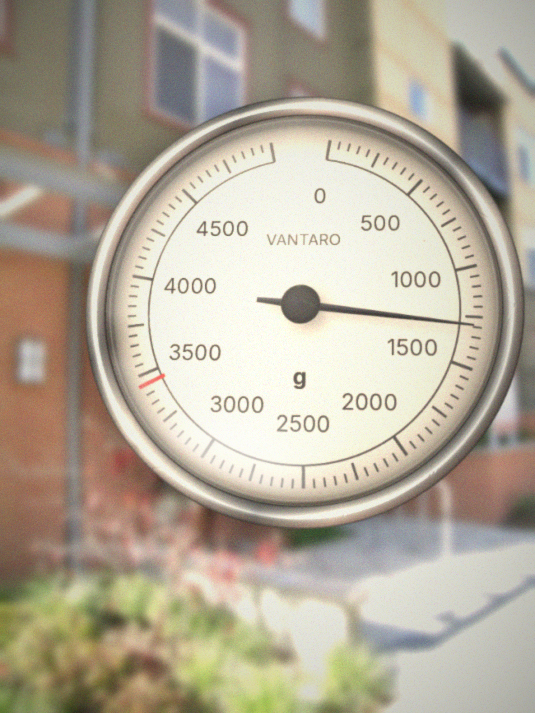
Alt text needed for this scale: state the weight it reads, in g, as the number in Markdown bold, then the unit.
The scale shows **1300** g
